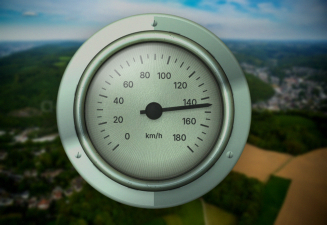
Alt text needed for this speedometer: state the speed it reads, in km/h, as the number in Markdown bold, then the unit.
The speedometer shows **145** km/h
